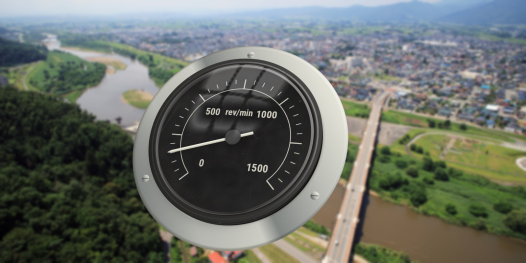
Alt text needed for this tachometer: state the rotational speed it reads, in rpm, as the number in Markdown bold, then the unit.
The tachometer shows **150** rpm
